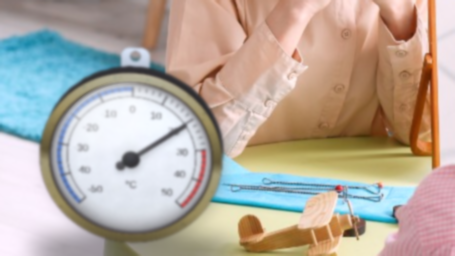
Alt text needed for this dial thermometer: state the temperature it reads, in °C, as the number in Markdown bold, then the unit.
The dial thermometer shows **20** °C
